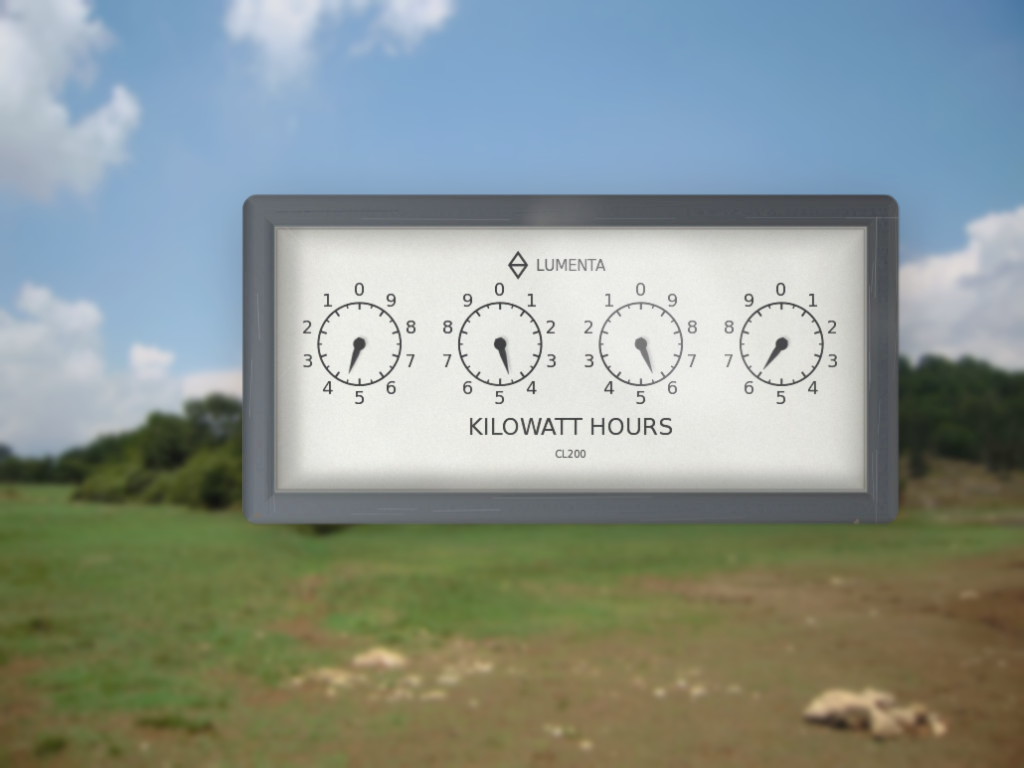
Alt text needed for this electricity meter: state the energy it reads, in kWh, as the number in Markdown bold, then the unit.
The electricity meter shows **4456** kWh
